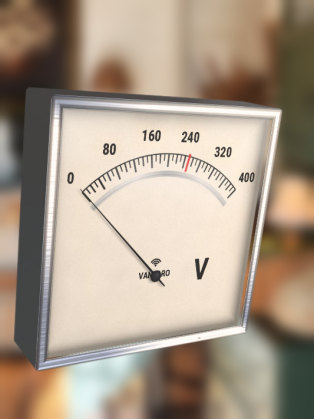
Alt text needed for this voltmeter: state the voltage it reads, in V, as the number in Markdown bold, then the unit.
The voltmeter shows **0** V
